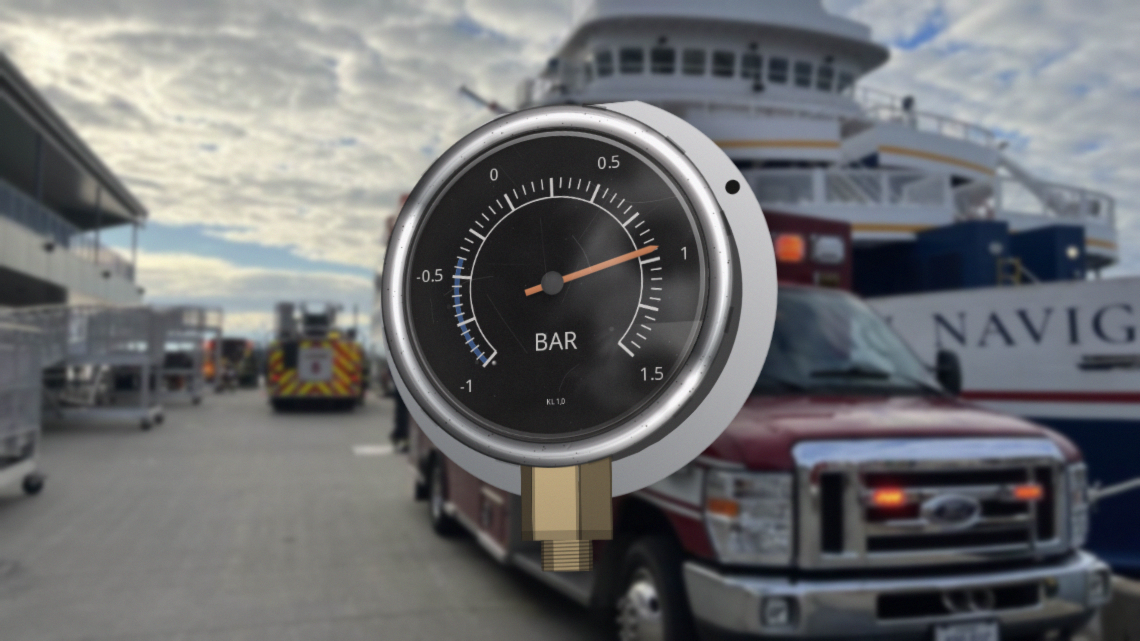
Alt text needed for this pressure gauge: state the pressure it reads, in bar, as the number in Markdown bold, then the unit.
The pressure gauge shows **0.95** bar
